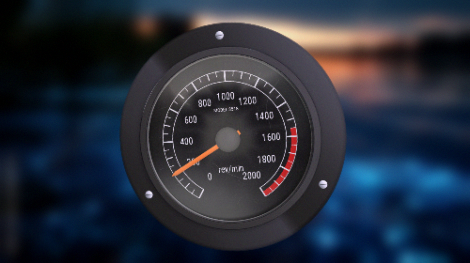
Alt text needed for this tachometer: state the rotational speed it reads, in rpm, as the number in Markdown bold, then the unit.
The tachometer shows **200** rpm
